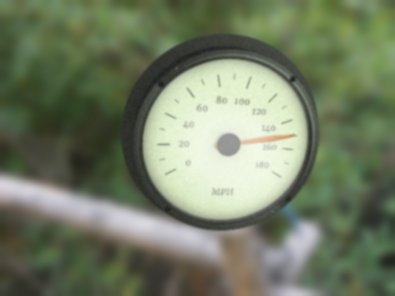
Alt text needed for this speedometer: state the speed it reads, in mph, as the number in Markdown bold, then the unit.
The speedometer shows **150** mph
